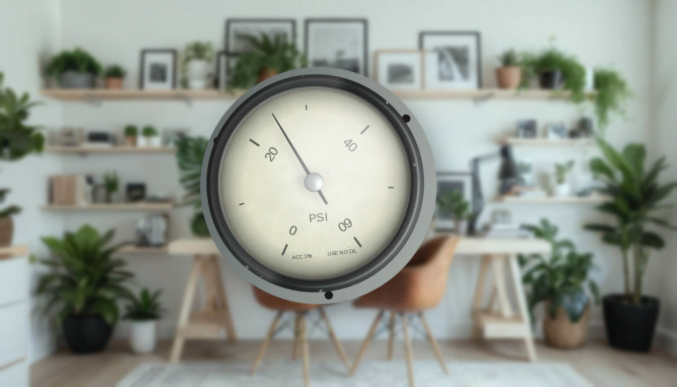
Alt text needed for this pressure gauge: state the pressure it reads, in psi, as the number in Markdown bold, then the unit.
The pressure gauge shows **25** psi
